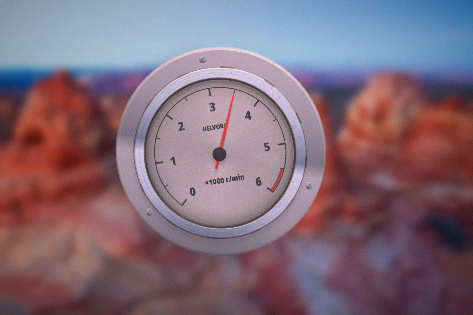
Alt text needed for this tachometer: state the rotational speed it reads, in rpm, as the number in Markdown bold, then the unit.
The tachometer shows **3500** rpm
